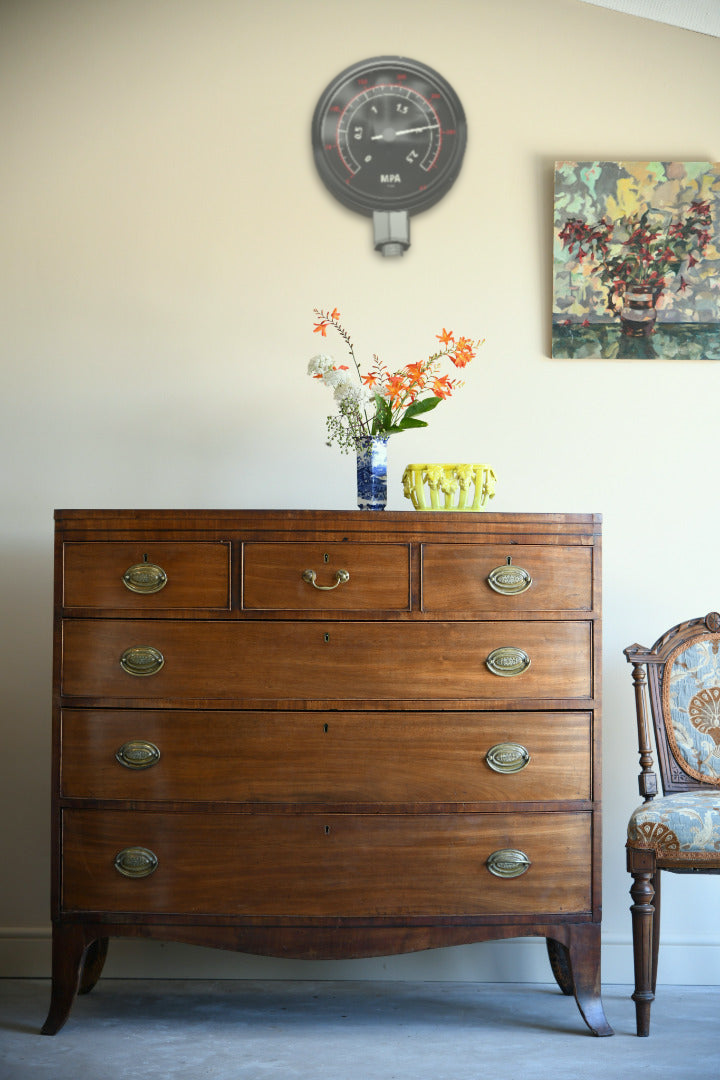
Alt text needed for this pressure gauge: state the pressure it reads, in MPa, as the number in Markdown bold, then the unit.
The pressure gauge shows **2** MPa
